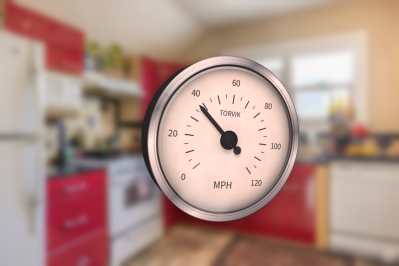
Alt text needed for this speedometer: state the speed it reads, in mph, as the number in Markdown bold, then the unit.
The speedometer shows **37.5** mph
